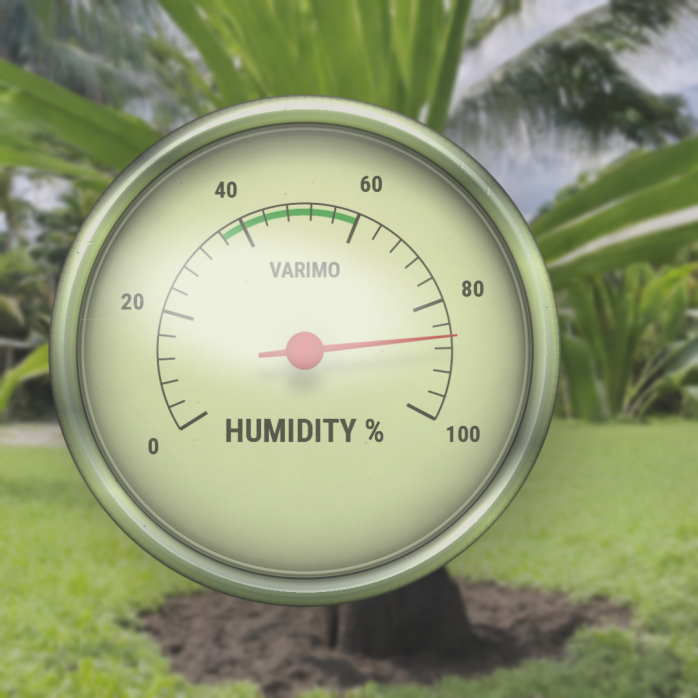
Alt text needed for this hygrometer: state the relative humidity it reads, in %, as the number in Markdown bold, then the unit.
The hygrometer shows **86** %
